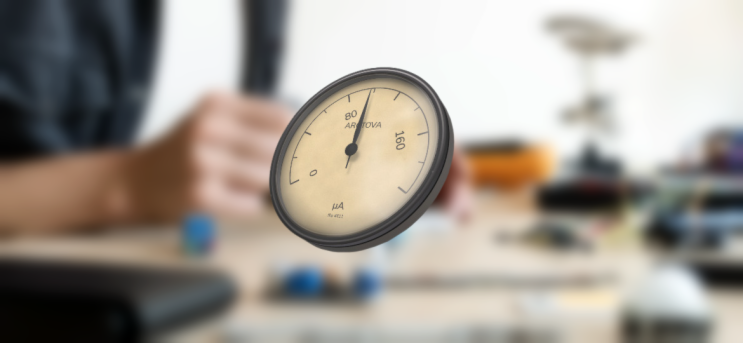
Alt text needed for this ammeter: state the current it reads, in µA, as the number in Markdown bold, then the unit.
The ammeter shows **100** µA
